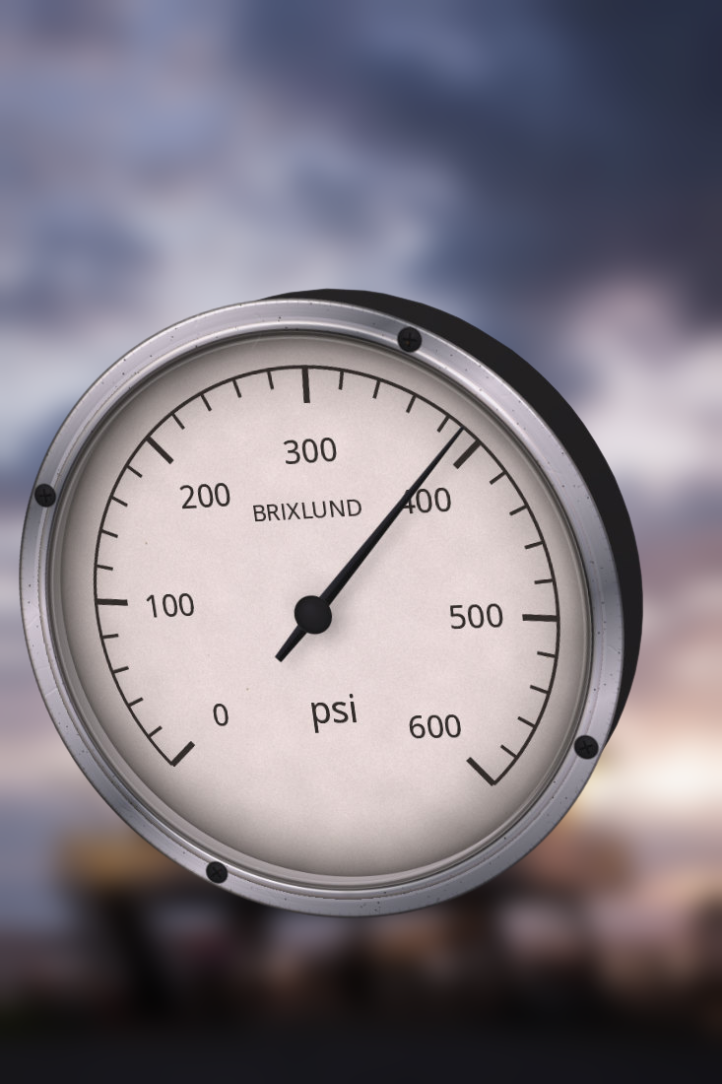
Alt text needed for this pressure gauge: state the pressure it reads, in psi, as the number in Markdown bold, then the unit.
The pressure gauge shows **390** psi
